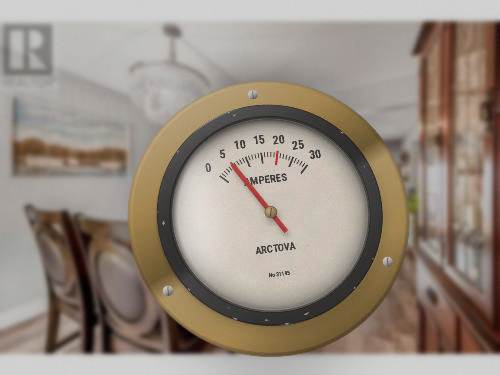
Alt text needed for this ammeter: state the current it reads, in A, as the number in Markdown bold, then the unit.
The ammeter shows **5** A
